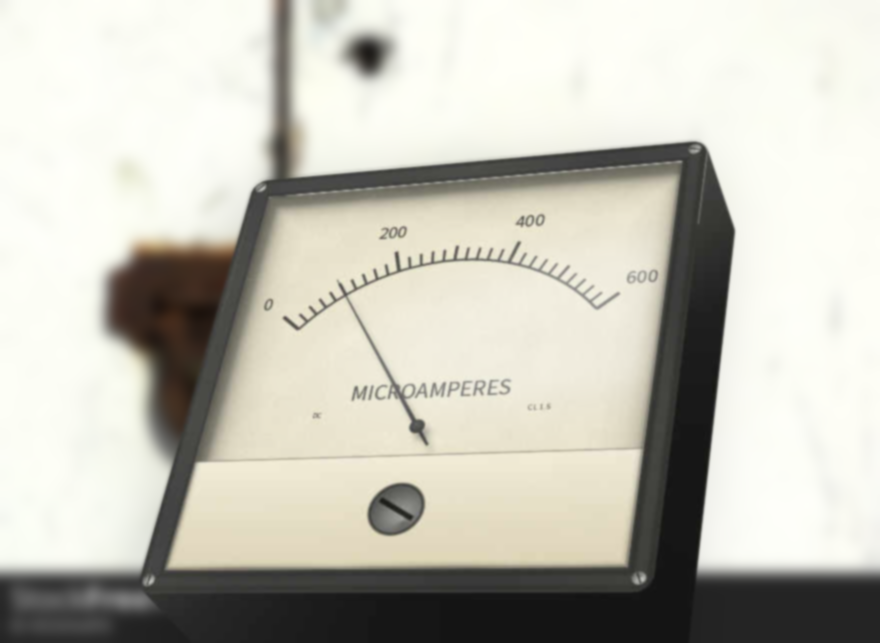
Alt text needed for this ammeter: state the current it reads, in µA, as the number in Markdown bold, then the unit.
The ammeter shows **100** µA
